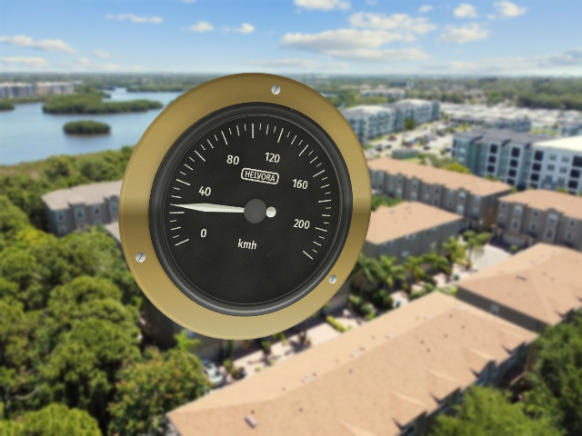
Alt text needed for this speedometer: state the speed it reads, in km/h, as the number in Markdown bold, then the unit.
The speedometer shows **25** km/h
